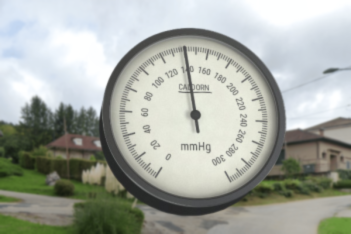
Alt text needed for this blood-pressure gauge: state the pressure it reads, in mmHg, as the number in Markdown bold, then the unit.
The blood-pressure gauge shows **140** mmHg
